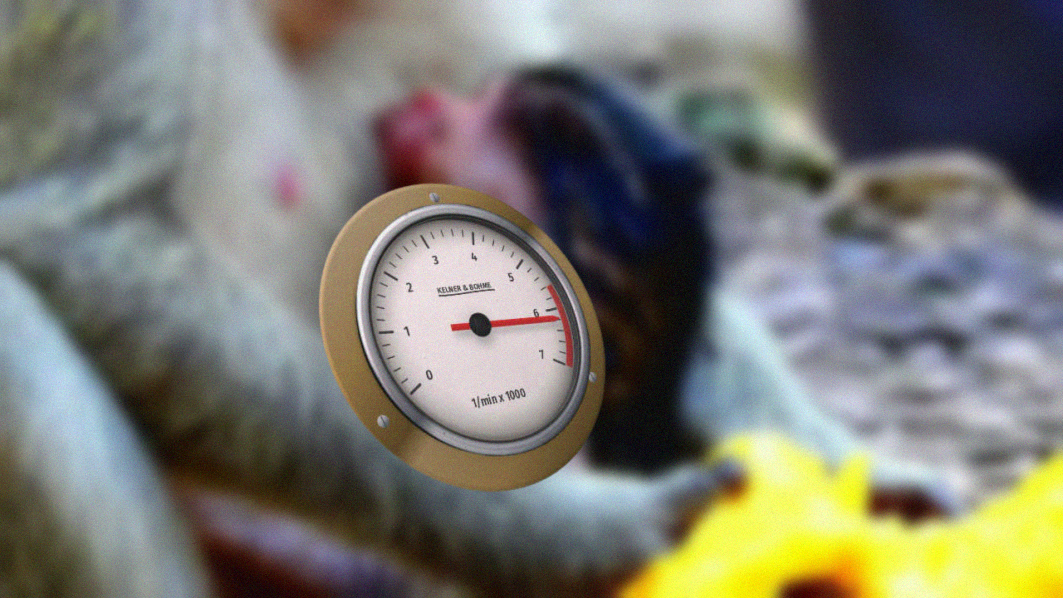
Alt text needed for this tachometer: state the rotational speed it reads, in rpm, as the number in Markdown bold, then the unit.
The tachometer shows **6200** rpm
